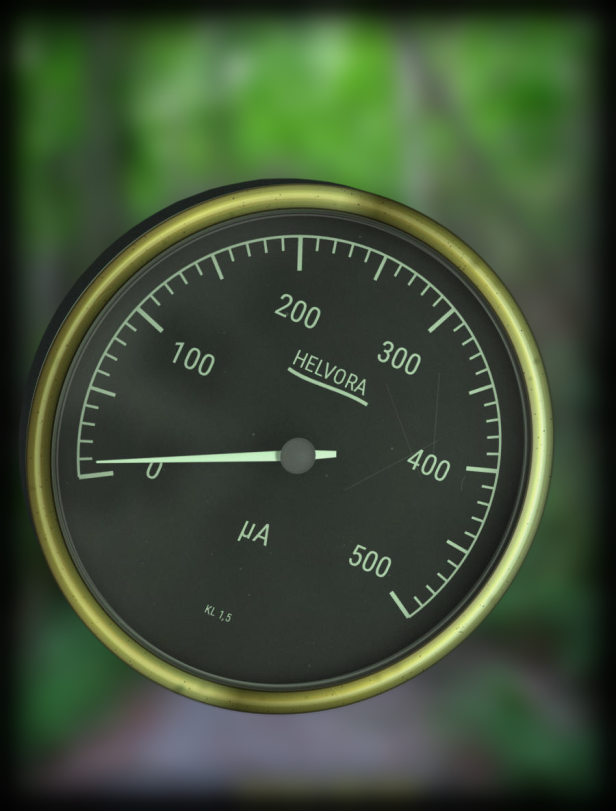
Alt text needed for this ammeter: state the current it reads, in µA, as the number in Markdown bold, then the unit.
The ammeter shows **10** µA
